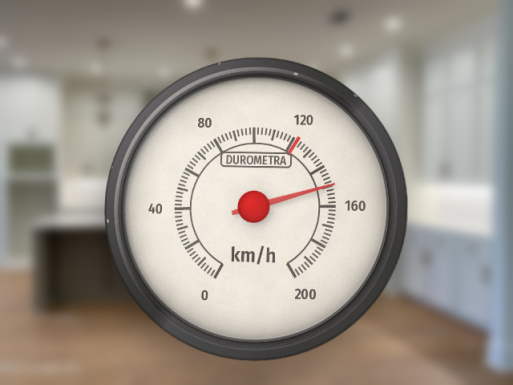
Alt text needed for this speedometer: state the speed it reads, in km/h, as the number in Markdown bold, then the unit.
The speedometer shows **150** km/h
